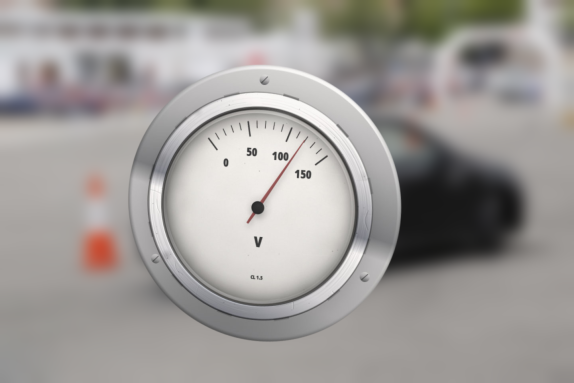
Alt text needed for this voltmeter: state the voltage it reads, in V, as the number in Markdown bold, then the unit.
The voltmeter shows **120** V
